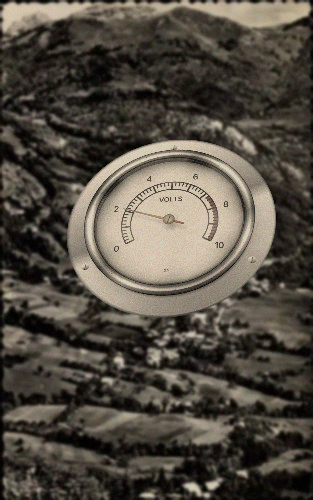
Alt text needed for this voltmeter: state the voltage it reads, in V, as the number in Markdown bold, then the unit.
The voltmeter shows **2** V
